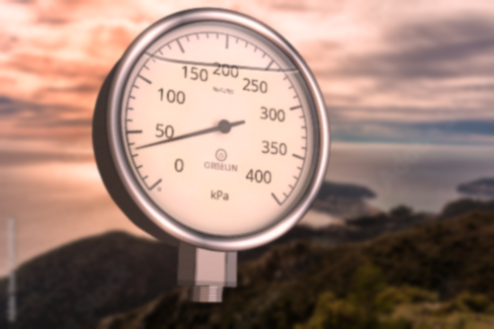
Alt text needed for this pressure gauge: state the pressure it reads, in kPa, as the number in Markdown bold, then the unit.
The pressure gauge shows **35** kPa
